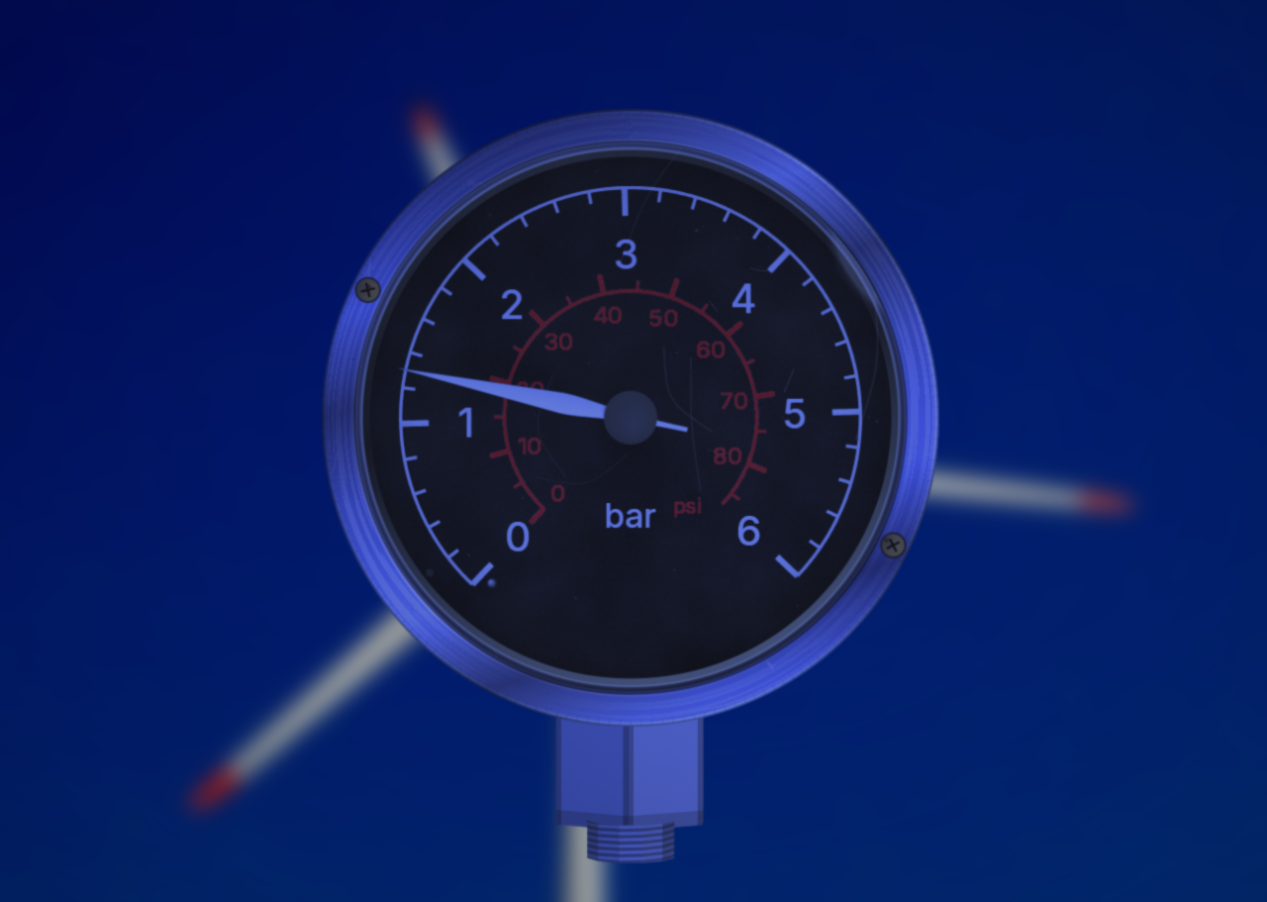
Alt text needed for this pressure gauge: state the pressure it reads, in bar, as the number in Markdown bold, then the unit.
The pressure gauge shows **1.3** bar
